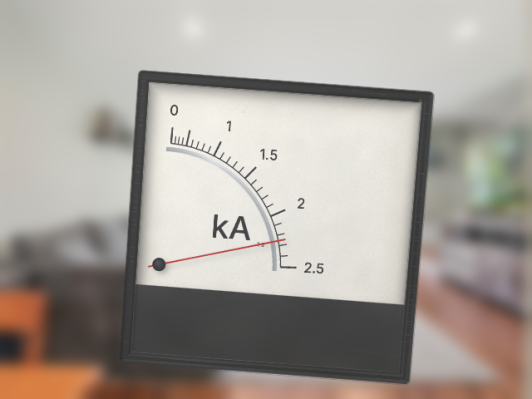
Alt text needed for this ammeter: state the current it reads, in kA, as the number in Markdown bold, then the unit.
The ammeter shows **2.25** kA
